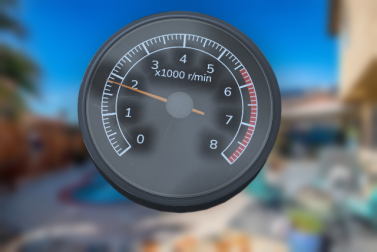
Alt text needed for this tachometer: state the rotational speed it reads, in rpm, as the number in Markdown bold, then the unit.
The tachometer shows **1800** rpm
